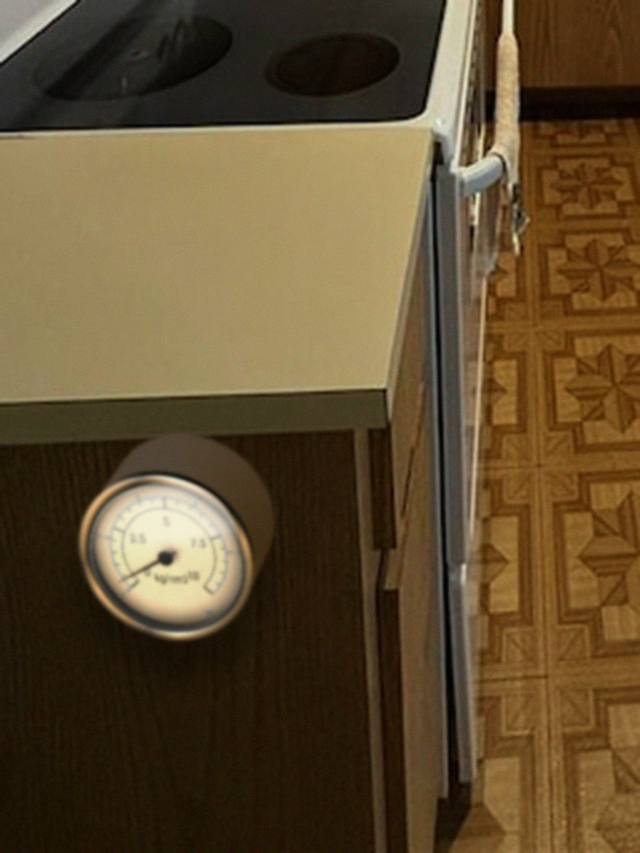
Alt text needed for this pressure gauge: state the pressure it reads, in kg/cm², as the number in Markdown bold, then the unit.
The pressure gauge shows **0.5** kg/cm²
